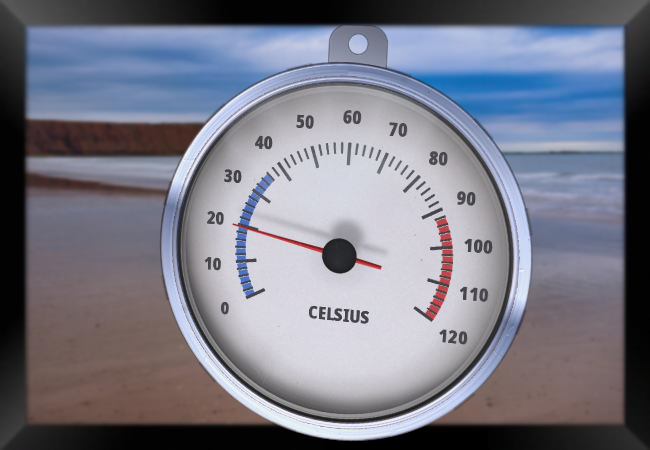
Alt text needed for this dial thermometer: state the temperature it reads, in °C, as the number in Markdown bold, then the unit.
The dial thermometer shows **20** °C
